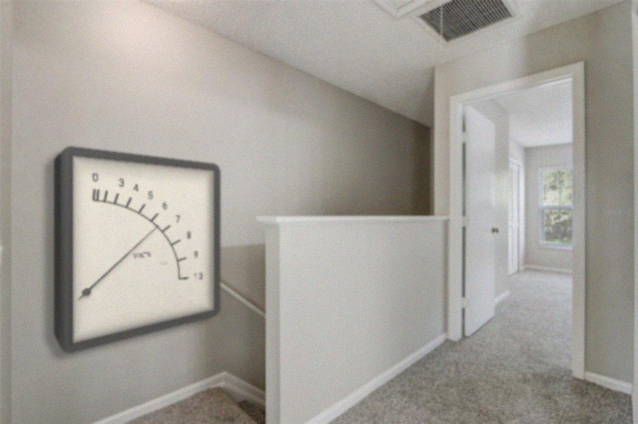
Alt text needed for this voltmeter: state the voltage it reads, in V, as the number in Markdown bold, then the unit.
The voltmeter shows **6.5** V
